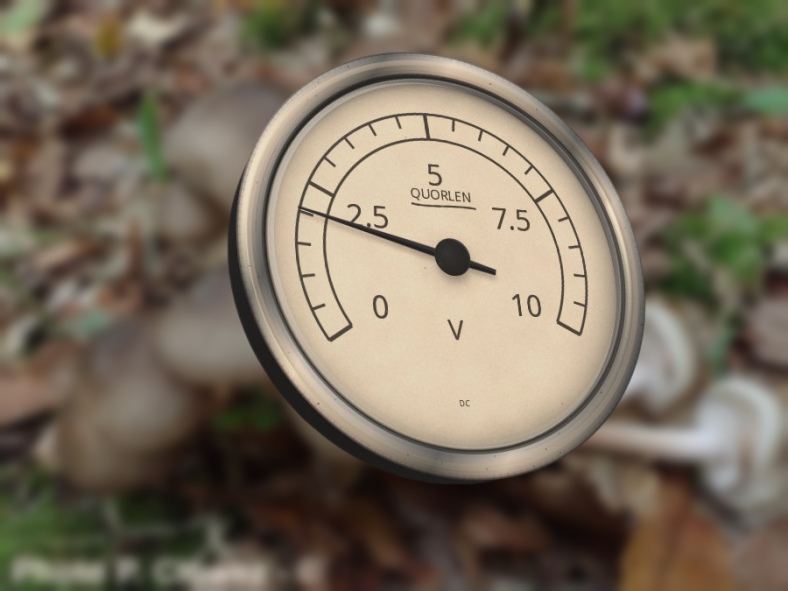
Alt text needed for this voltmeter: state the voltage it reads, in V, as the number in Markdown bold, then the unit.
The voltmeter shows **2** V
